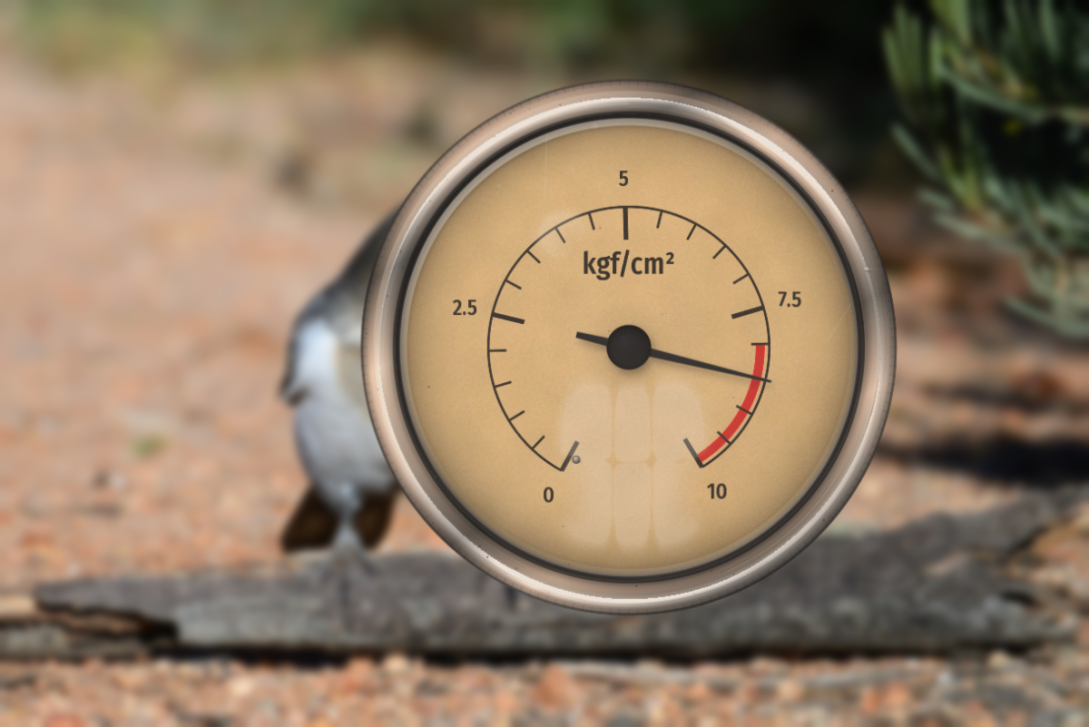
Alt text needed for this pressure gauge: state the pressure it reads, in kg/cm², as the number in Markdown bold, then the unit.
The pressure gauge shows **8.5** kg/cm²
